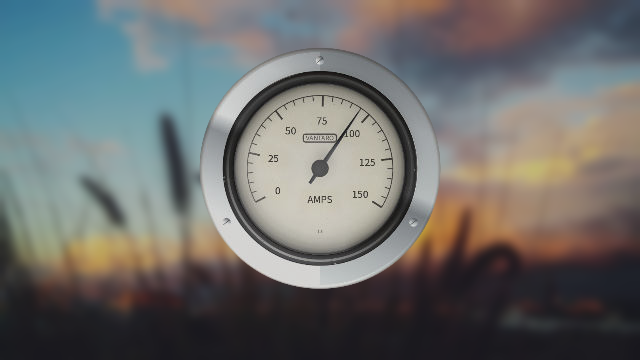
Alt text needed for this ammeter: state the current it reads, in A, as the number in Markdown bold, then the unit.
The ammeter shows **95** A
